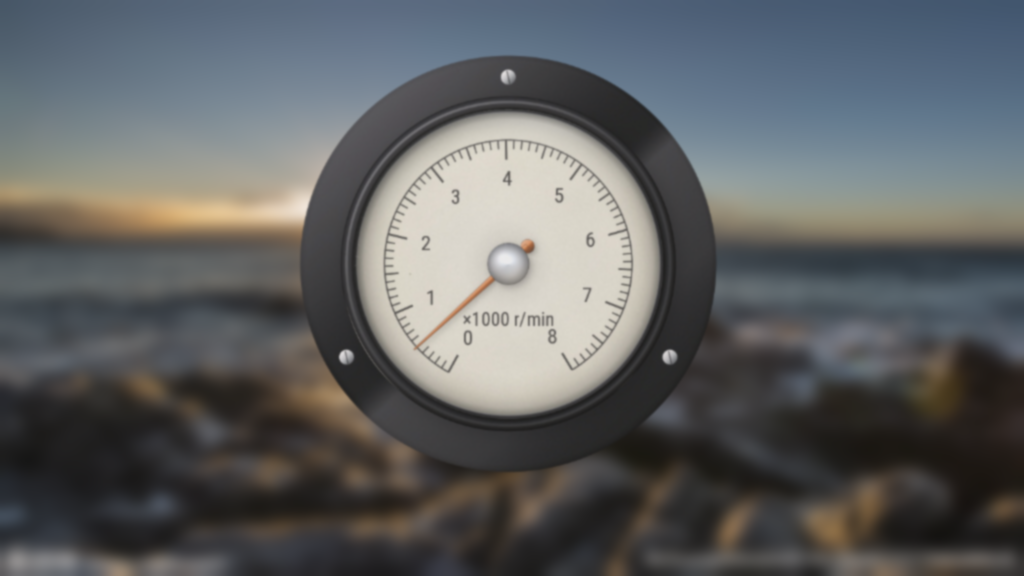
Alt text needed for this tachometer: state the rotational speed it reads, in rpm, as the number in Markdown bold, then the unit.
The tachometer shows **500** rpm
